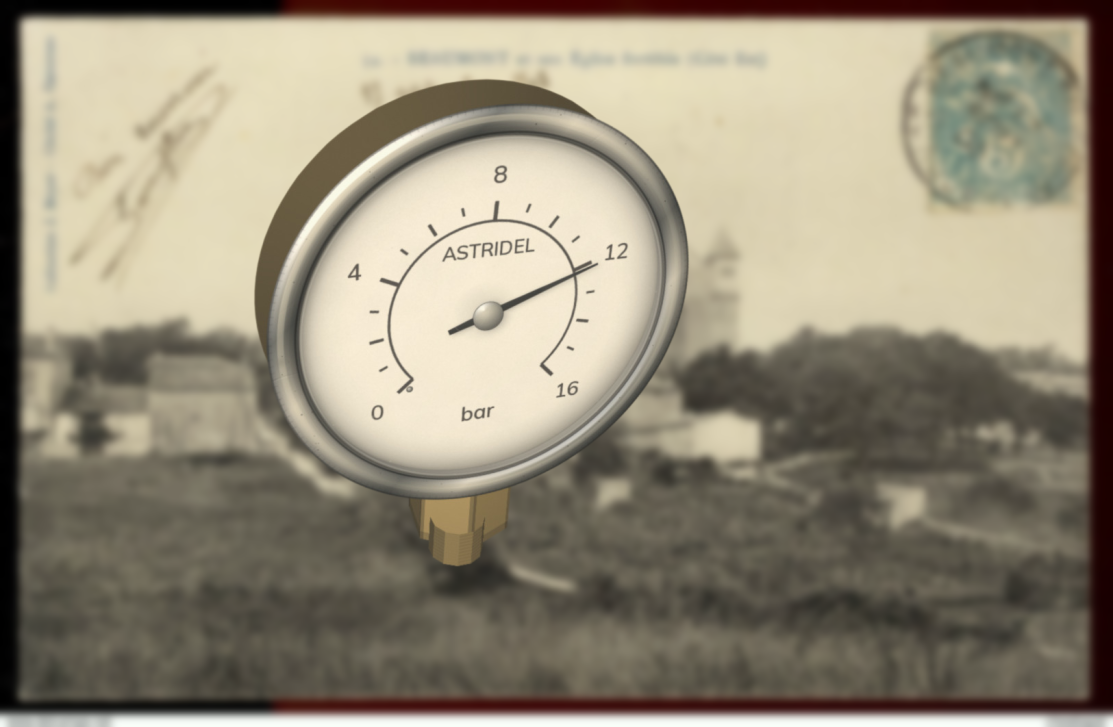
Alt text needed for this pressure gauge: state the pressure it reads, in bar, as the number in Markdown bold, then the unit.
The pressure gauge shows **12** bar
